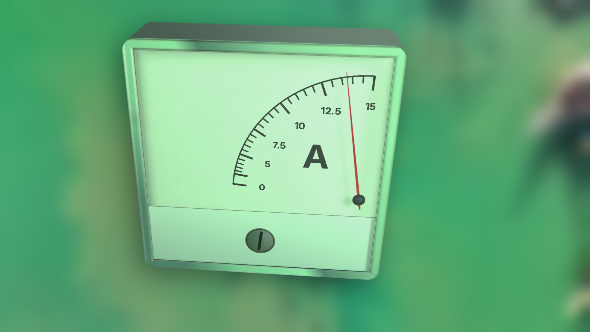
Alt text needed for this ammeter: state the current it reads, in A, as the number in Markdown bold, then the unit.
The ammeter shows **13.75** A
